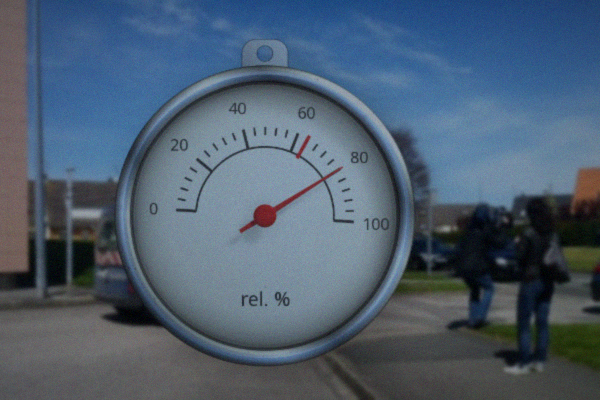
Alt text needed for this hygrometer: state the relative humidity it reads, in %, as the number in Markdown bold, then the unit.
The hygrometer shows **80** %
